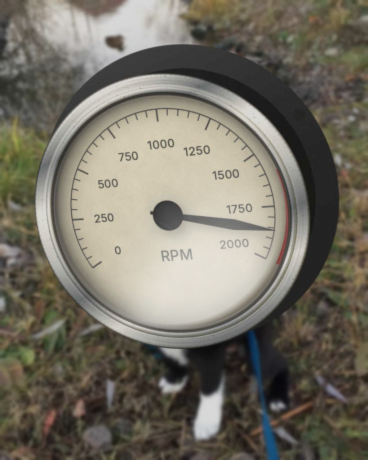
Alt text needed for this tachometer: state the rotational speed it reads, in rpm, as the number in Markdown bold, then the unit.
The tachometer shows **1850** rpm
